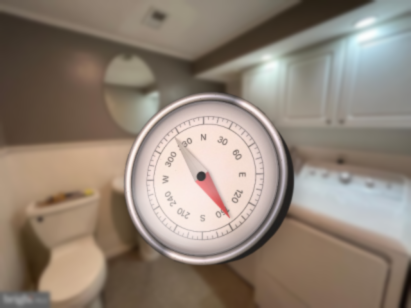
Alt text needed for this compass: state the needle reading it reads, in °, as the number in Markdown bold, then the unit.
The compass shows **145** °
